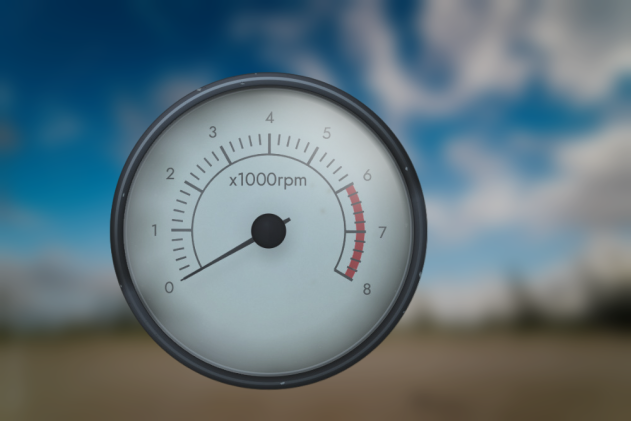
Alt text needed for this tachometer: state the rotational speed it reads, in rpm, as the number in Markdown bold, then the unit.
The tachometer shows **0** rpm
